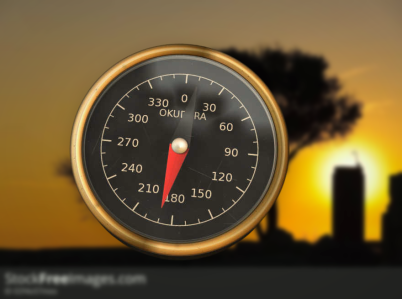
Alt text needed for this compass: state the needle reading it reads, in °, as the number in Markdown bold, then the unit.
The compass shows **190** °
